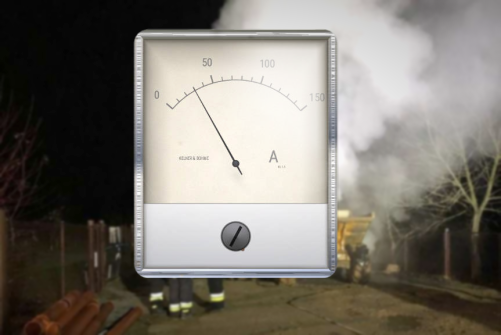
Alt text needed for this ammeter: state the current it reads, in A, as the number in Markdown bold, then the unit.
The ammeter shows **30** A
